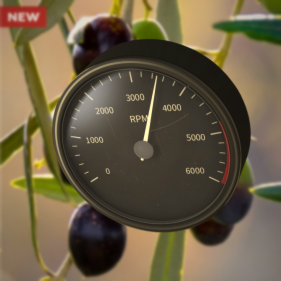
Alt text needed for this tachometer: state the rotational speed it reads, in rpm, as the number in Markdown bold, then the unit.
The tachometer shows **3500** rpm
